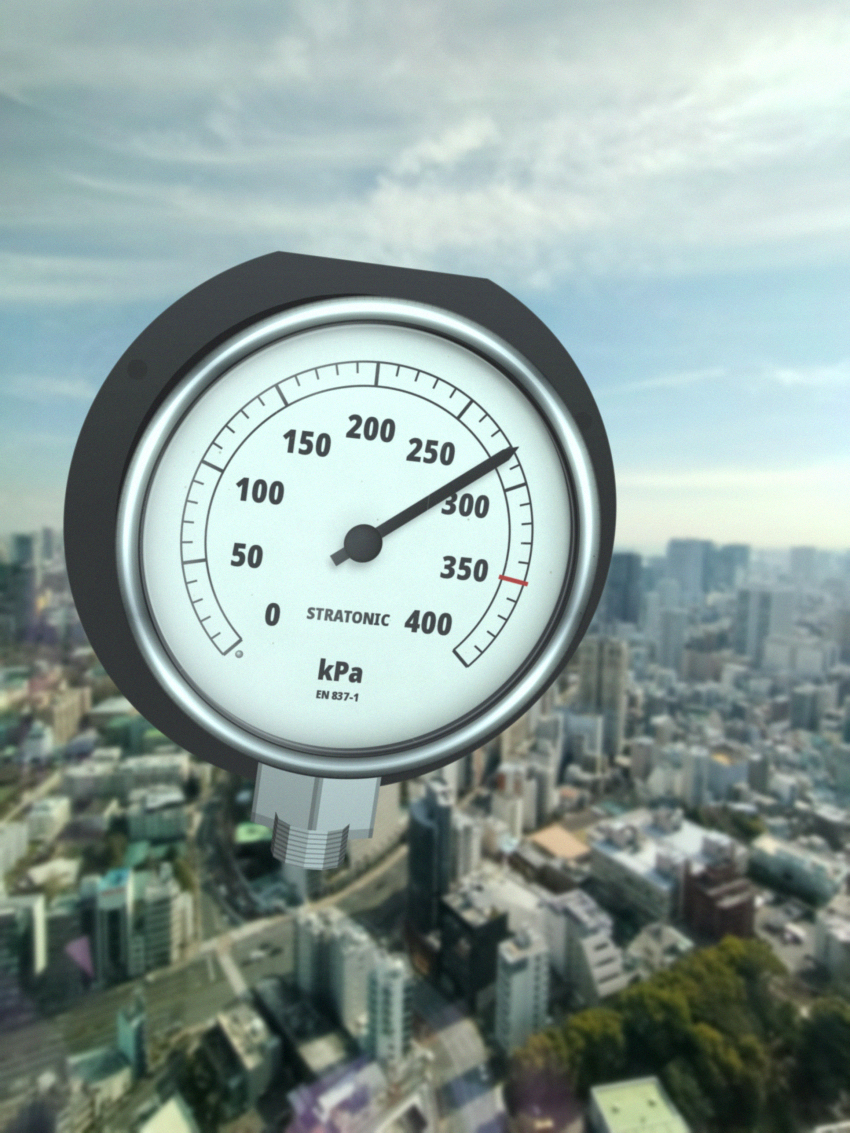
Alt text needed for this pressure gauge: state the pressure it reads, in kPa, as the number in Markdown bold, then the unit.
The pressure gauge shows **280** kPa
